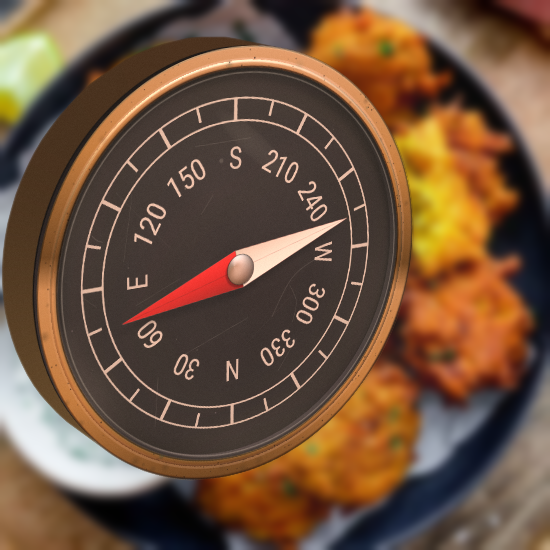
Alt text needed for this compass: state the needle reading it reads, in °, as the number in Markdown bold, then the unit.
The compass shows **75** °
